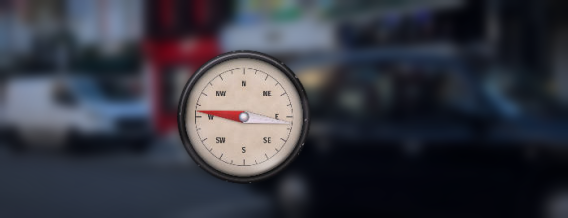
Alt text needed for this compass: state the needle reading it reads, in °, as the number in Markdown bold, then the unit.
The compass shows **277.5** °
